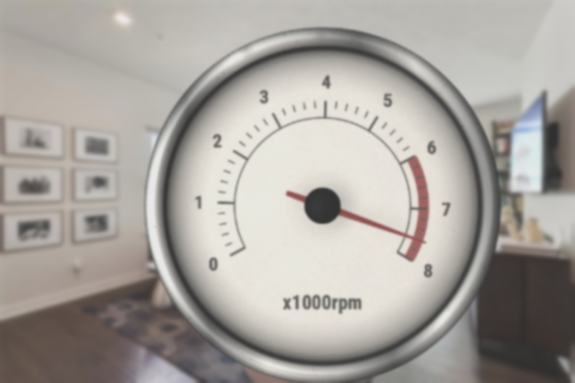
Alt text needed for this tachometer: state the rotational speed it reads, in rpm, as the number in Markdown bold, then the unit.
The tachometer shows **7600** rpm
